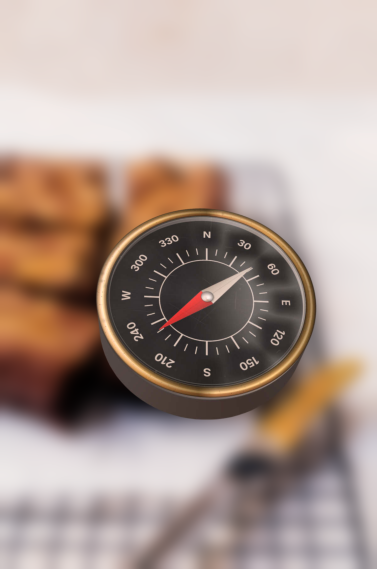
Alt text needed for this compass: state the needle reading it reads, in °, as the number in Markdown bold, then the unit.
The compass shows **230** °
